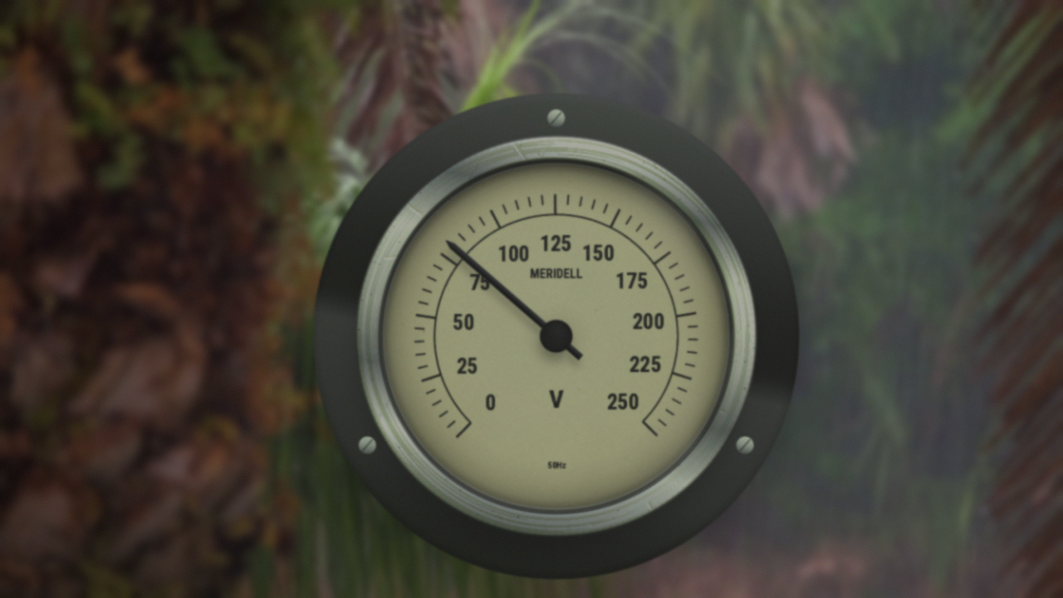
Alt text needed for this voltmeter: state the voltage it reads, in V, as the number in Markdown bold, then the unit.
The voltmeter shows **80** V
